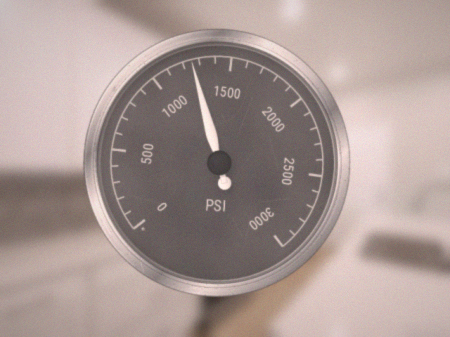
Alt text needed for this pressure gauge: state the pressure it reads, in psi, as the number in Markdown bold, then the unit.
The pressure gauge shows **1250** psi
